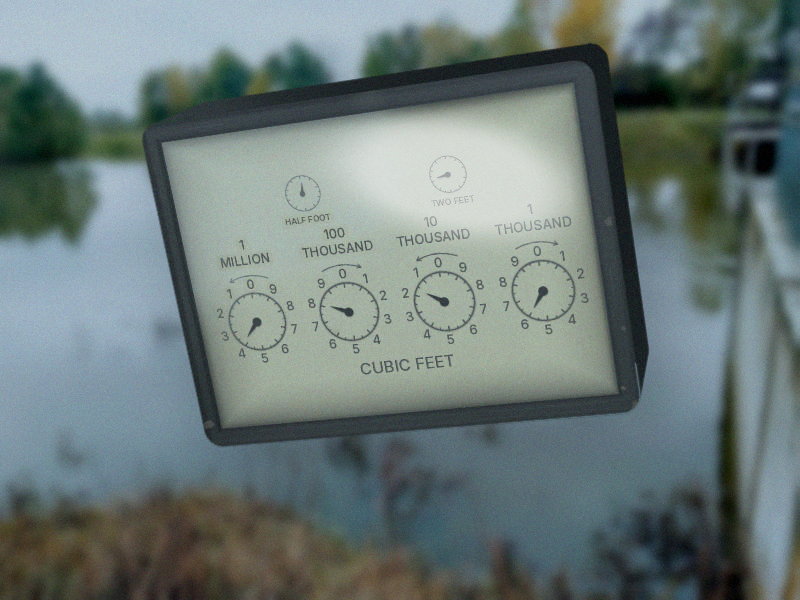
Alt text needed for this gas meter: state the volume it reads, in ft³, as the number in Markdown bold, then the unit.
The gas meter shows **381600** ft³
